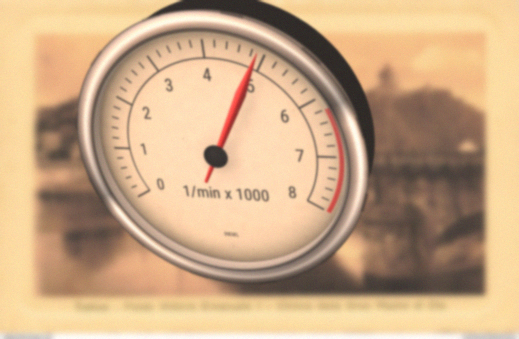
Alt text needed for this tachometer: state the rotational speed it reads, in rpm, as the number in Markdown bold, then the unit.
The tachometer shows **4900** rpm
